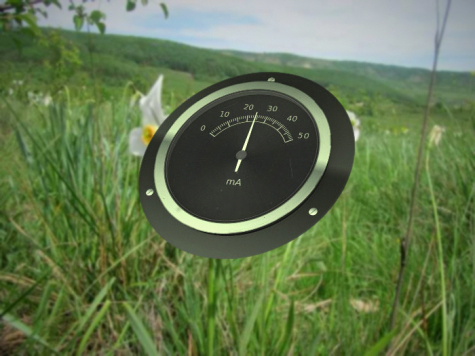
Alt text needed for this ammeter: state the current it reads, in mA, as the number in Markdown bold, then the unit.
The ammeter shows **25** mA
